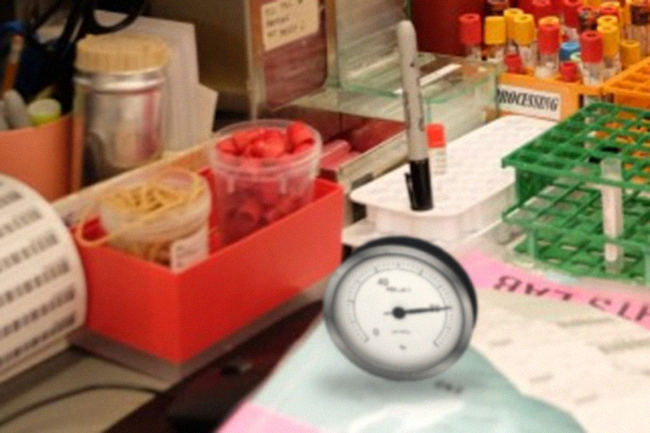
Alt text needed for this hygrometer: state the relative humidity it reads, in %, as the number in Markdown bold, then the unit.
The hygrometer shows **80** %
